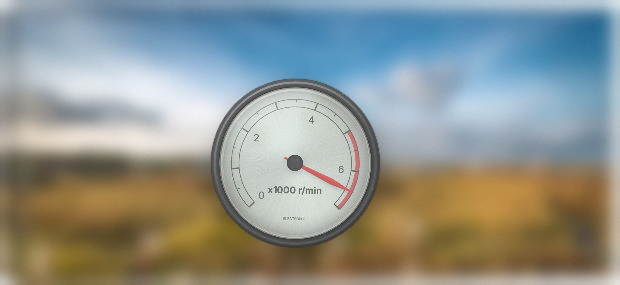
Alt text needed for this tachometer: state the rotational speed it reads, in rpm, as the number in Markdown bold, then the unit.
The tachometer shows **6500** rpm
